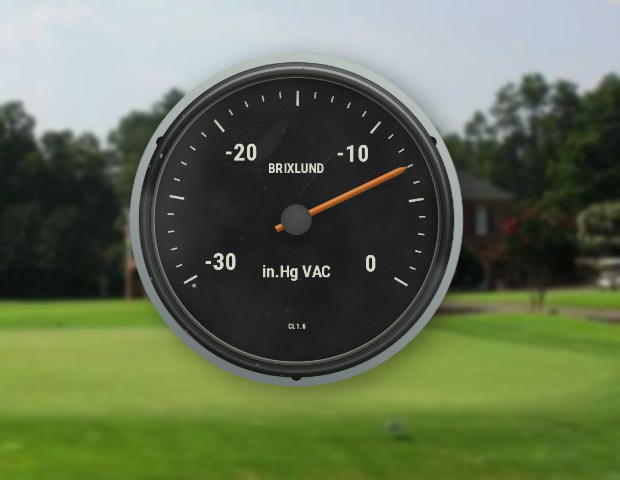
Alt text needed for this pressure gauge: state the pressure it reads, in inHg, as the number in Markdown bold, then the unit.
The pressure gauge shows **-7** inHg
